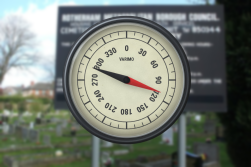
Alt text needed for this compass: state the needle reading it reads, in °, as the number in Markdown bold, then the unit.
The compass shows **110** °
